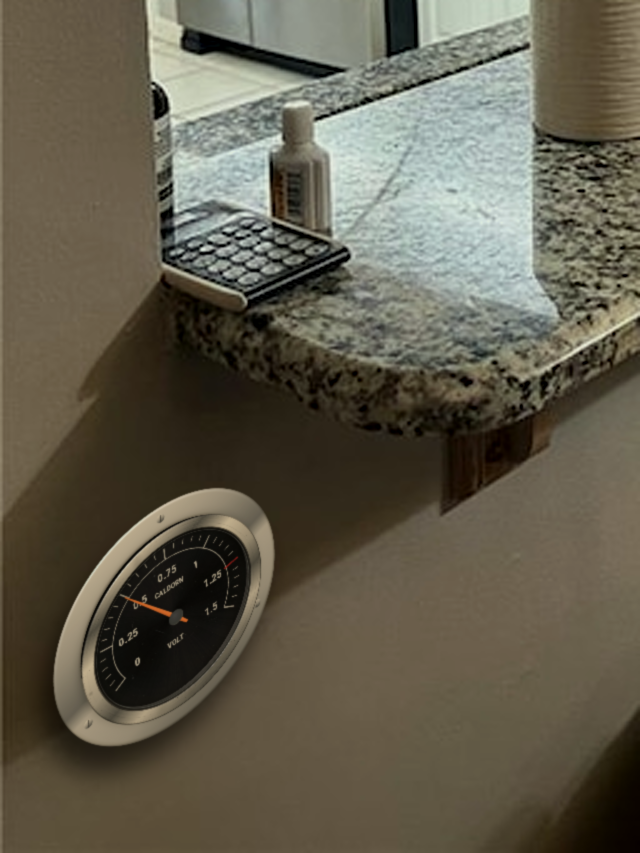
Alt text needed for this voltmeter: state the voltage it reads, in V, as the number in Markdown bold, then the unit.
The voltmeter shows **0.5** V
